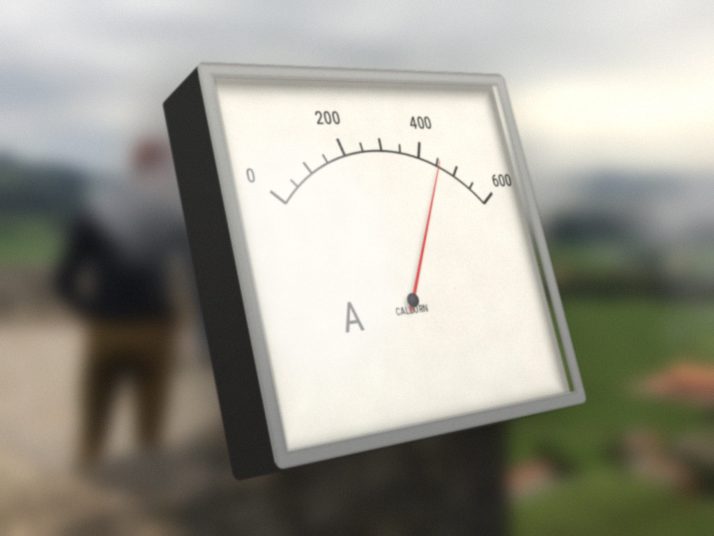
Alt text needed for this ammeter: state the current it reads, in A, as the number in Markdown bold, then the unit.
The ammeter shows **450** A
